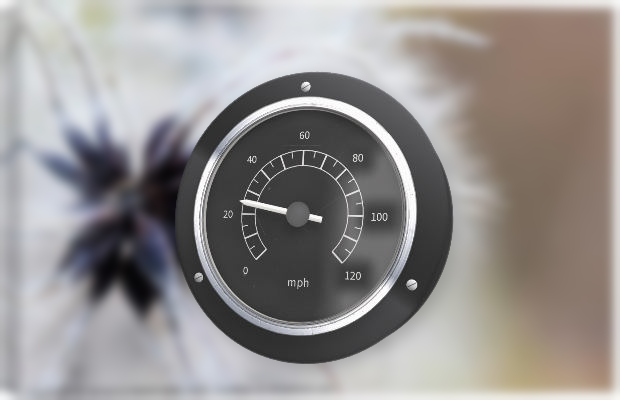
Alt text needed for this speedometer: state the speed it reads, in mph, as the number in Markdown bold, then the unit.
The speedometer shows **25** mph
